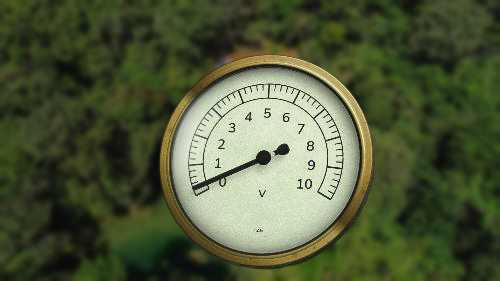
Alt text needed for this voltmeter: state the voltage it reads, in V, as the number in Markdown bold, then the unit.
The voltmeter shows **0.2** V
